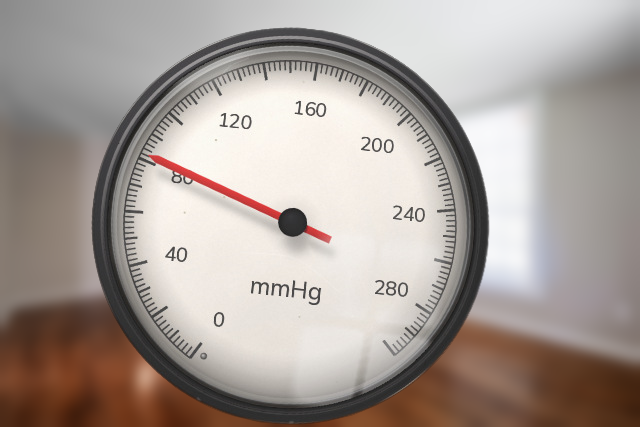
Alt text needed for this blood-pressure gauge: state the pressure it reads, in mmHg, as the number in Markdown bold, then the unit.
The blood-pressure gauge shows **82** mmHg
